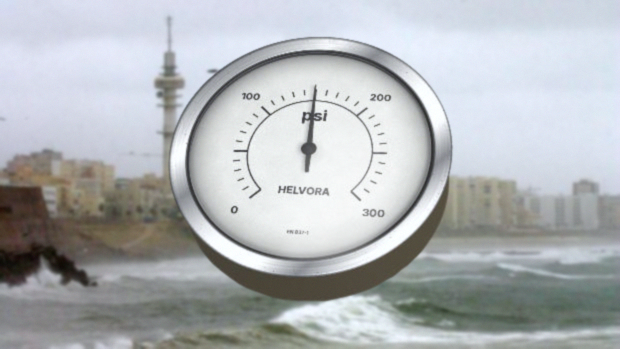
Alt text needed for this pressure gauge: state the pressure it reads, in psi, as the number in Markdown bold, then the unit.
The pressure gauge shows **150** psi
